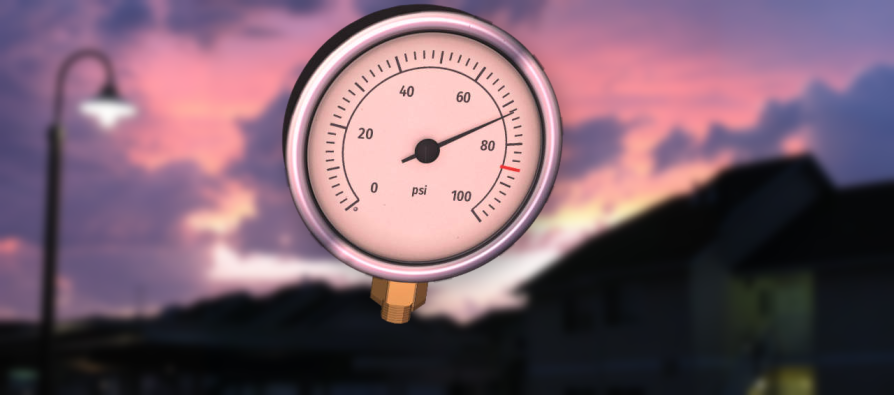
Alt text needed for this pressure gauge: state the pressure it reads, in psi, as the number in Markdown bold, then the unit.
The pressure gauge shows **72** psi
